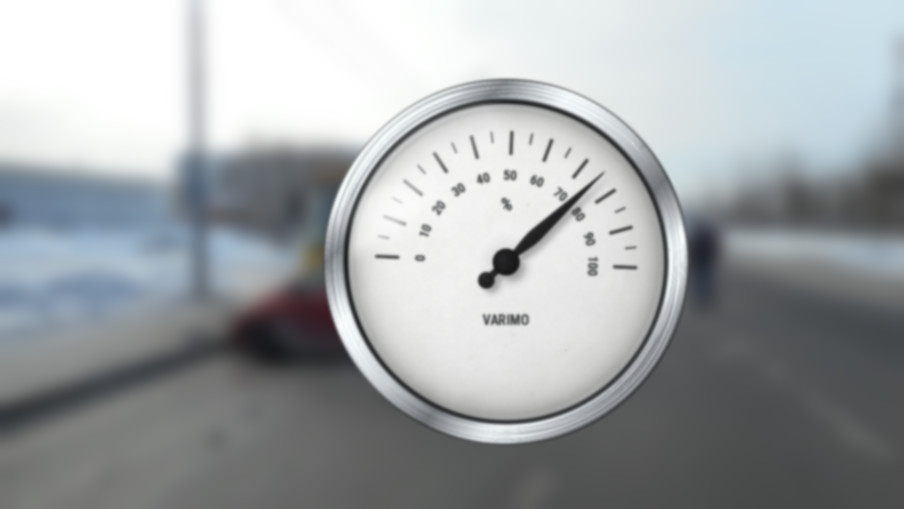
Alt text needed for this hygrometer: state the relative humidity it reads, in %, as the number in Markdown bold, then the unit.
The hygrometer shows **75** %
